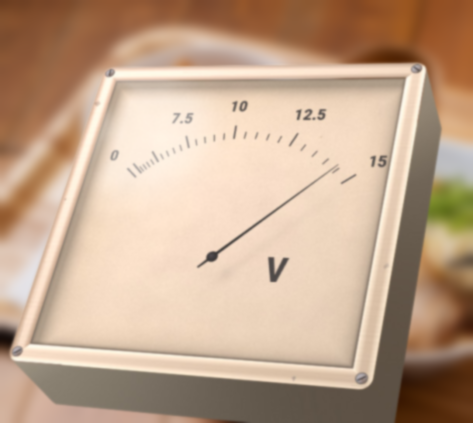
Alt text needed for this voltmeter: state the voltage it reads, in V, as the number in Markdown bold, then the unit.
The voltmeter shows **14.5** V
